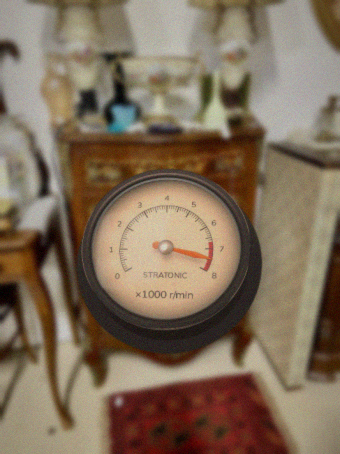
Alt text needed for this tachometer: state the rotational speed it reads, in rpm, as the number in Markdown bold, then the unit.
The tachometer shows **7500** rpm
